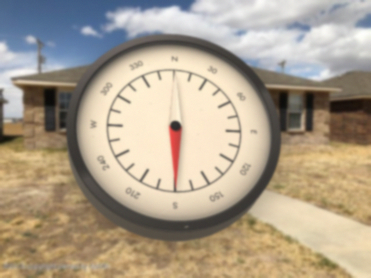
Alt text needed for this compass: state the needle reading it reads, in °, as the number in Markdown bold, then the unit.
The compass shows **180** °
